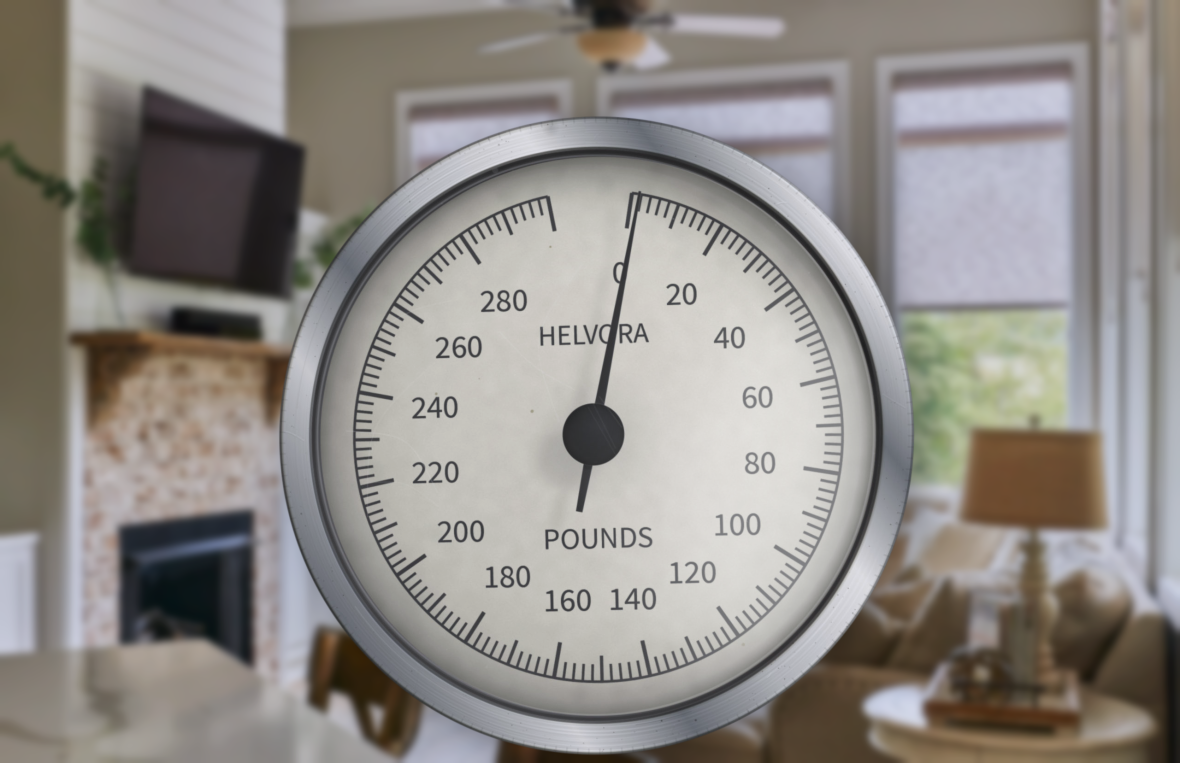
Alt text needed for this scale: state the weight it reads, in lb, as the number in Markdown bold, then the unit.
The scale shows **2** lb
